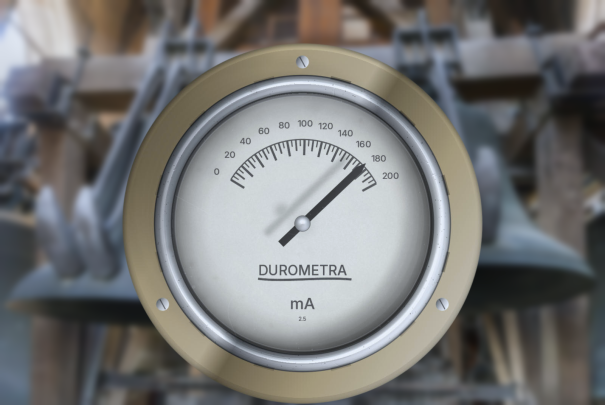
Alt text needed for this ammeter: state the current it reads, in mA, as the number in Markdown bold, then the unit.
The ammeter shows **175** mA
